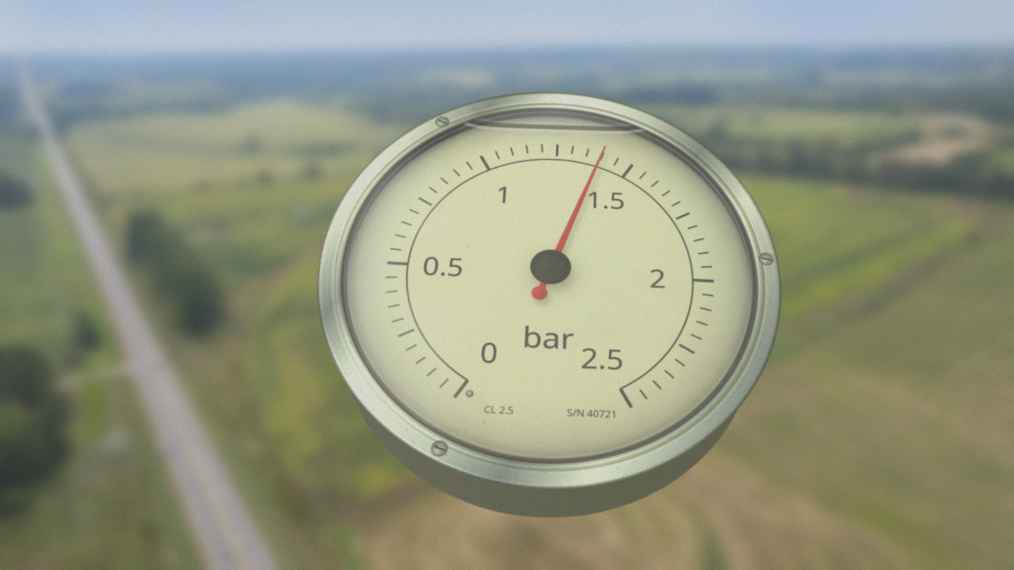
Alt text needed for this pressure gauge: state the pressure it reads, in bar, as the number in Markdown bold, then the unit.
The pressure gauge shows **1.4** bar
